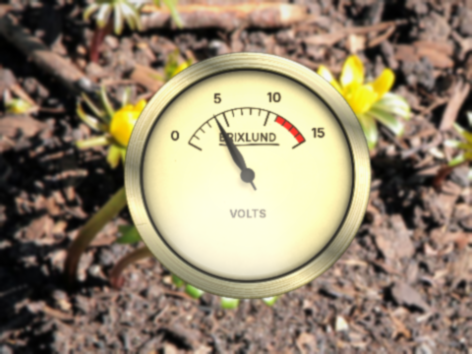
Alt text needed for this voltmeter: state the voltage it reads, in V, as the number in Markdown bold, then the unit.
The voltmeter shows **4** V
